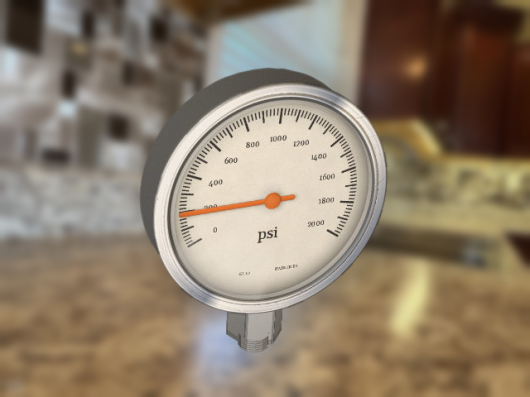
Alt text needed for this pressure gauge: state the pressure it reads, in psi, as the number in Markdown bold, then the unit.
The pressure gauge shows **200** psi
